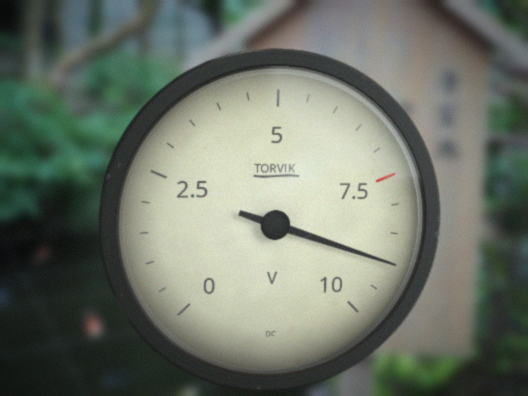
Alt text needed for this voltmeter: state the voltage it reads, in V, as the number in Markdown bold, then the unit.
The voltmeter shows **9** V
